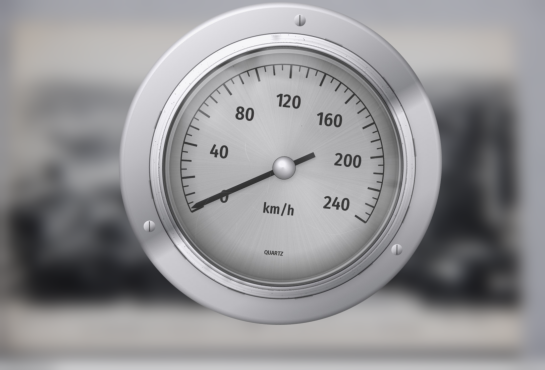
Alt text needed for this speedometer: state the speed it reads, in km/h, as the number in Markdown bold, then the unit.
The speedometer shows **2.5** km/h
